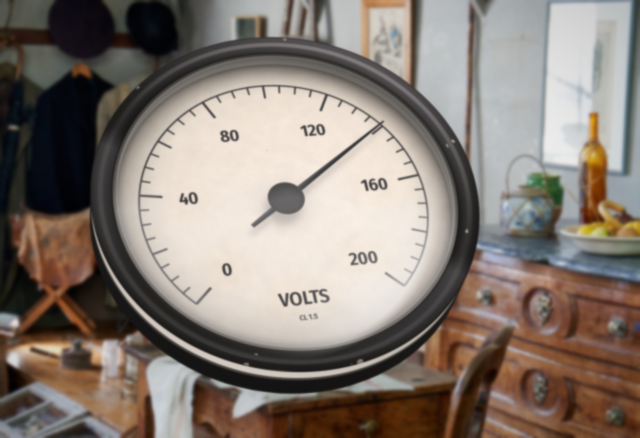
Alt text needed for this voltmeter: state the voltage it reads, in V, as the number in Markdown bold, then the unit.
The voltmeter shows **140** V
